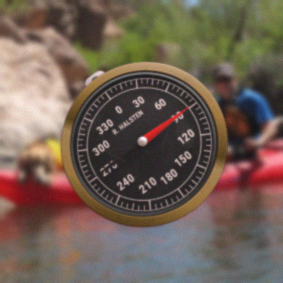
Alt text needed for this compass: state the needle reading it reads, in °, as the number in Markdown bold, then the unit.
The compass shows **90** °
